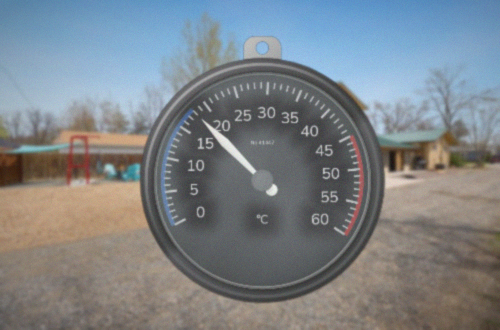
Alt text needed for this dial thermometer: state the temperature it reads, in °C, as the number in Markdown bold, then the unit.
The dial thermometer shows **18** °C
